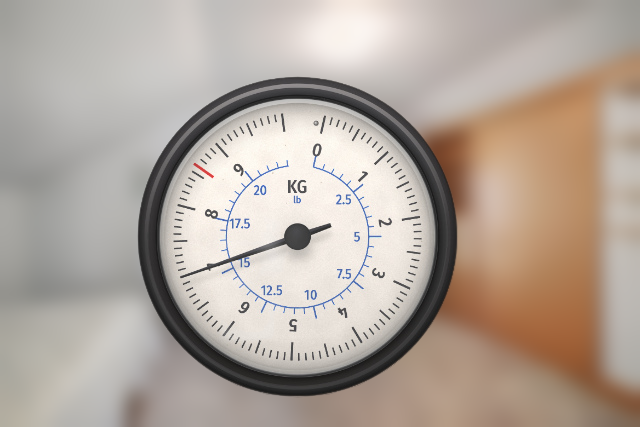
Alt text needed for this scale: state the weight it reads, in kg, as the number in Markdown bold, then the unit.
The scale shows **7** kg
